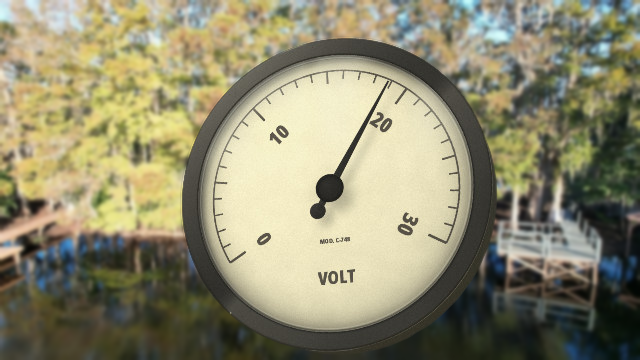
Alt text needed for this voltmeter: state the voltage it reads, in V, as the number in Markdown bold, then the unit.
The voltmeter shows **19** V
